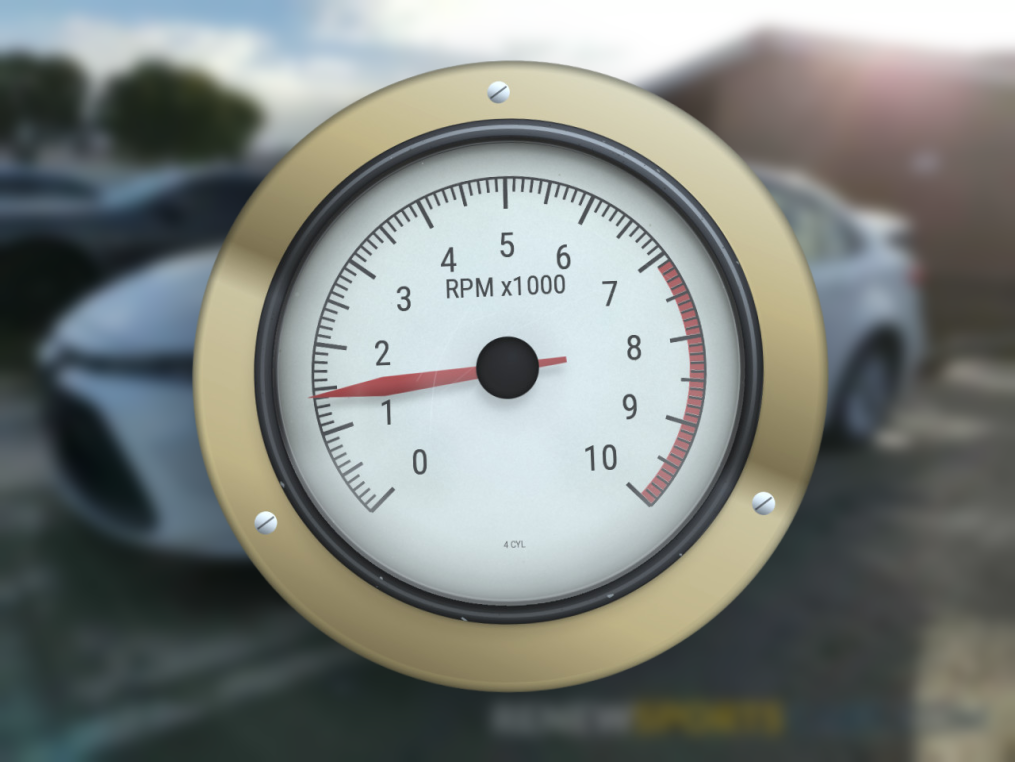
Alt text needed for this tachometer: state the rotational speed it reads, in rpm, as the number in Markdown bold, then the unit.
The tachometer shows **1400** rpm
